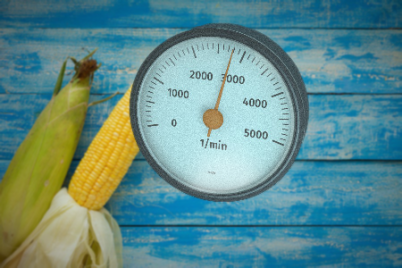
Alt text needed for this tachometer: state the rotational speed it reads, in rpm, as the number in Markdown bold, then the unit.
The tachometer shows **2800** rpm
